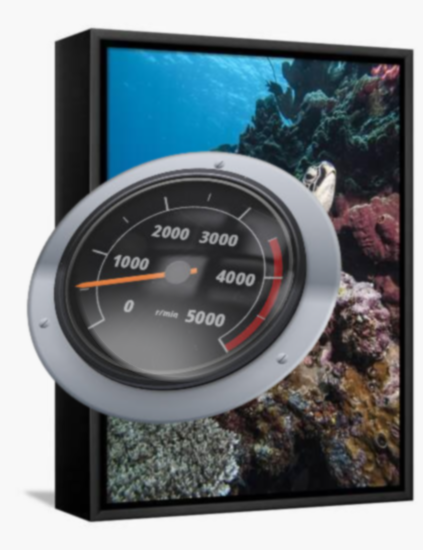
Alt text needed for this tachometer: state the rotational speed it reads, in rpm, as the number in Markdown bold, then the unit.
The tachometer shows **500** rpm
